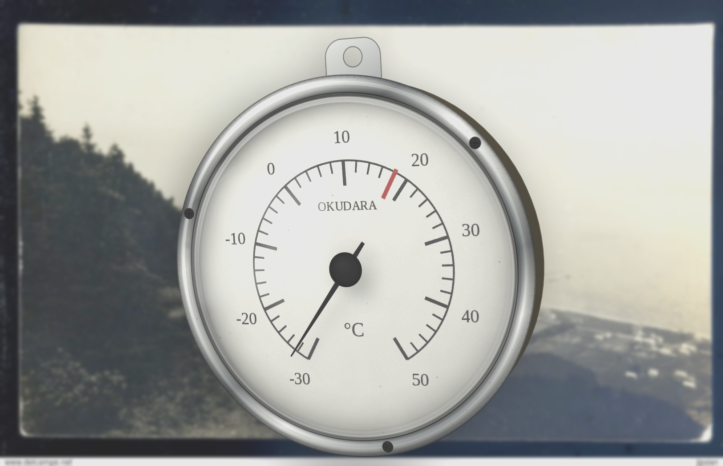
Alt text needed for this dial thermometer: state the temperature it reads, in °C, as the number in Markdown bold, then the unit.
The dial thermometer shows **-28** °C
